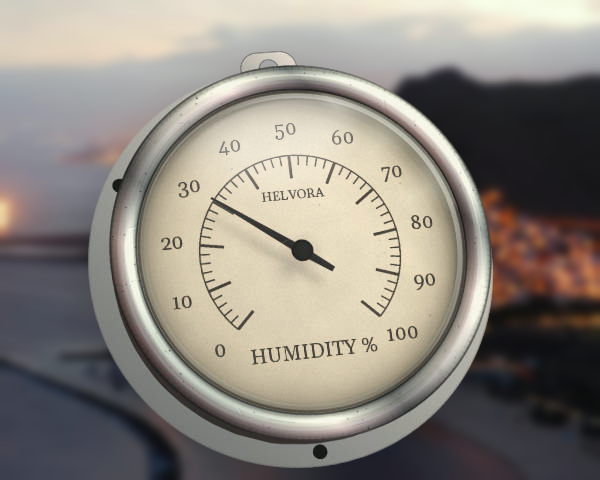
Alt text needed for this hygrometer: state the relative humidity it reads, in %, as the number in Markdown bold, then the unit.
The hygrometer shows **30** %
